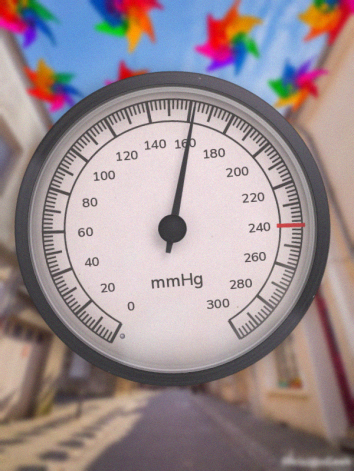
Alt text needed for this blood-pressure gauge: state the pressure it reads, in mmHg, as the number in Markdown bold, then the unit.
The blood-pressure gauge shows **162** mmHg
